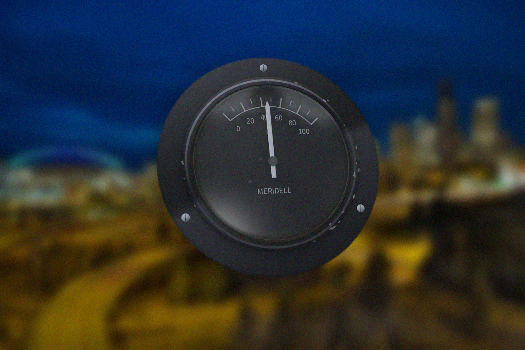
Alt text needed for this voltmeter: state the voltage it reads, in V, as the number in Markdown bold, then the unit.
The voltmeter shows **45** V
